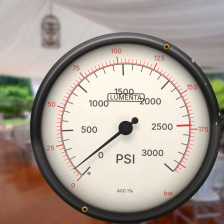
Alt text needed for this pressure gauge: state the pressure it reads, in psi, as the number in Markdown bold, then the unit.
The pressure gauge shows **100** psi
